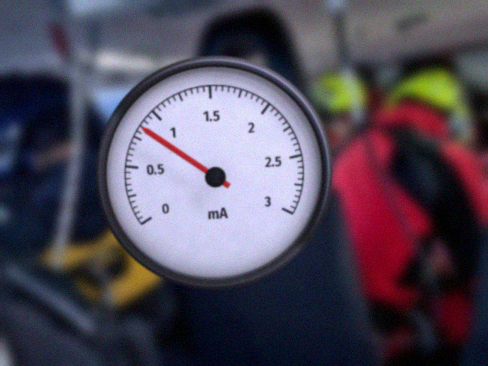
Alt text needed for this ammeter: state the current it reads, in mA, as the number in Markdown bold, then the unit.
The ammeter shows **0.85** mA
